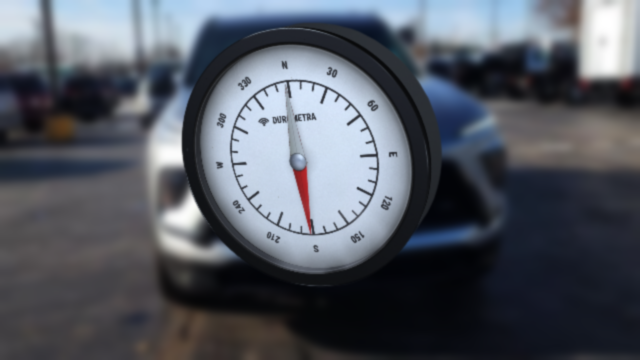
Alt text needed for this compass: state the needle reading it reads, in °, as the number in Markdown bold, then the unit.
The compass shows **180** °
